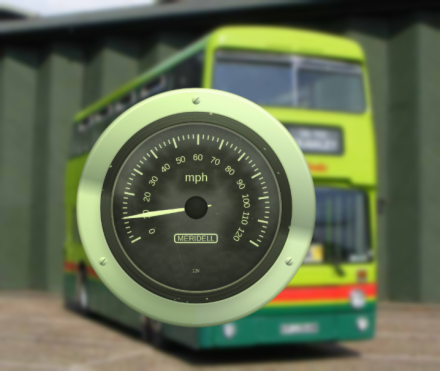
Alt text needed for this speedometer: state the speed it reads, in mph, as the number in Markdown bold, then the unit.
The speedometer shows **10** mph
